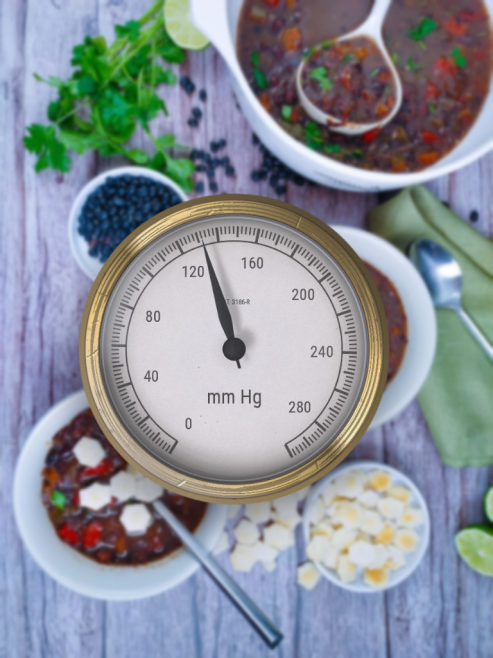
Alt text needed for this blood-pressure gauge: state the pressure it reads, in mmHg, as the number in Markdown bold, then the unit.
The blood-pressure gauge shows **132** mmHg
